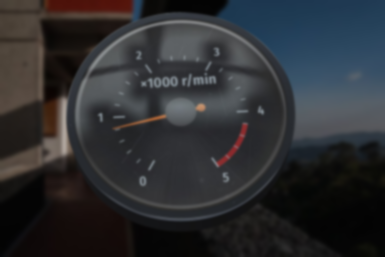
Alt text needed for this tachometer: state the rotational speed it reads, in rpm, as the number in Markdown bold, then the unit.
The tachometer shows **800** rpm
